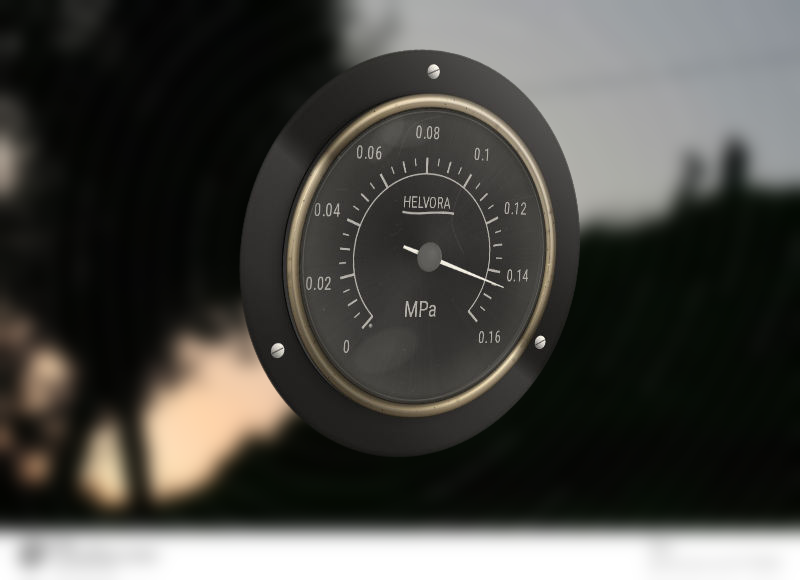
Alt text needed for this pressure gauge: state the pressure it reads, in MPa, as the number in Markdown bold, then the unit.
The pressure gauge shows **0.145** MPa
